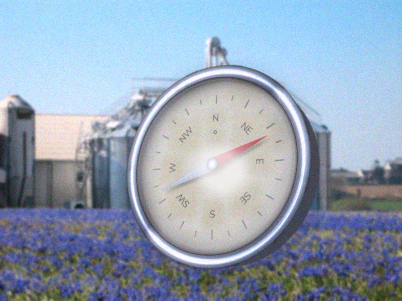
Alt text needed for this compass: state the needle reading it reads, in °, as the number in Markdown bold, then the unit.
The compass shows **67.5** °
